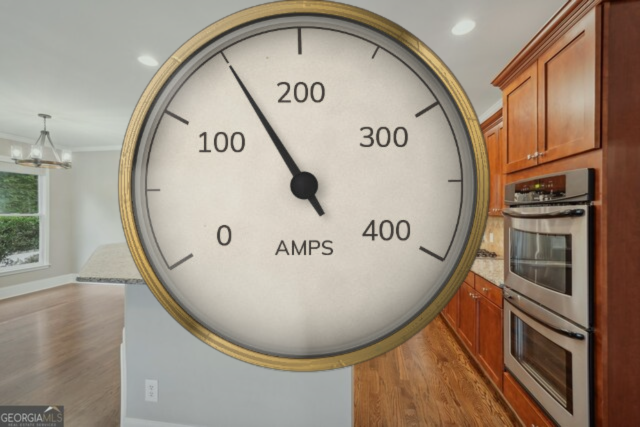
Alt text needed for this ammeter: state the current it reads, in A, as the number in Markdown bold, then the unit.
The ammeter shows **150** A
